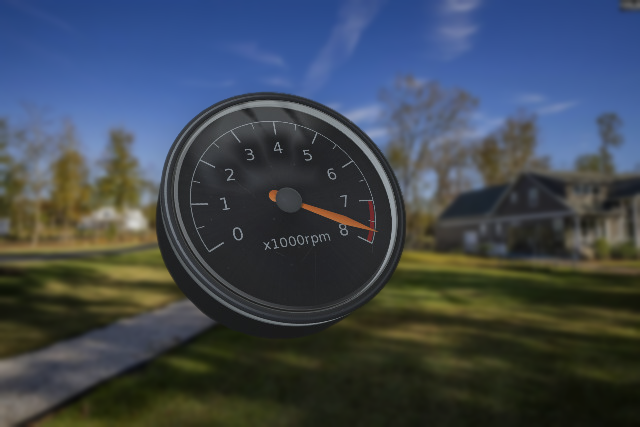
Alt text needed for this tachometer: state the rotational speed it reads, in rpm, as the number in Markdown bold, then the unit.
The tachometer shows **7750** rpm
